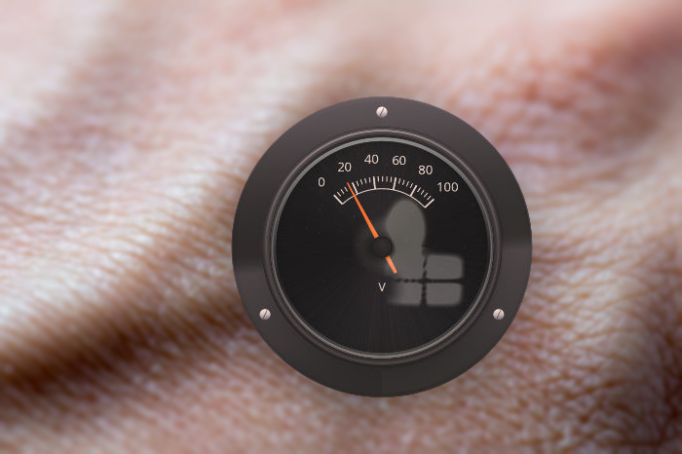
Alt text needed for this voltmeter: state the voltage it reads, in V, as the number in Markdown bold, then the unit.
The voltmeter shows **16** V
